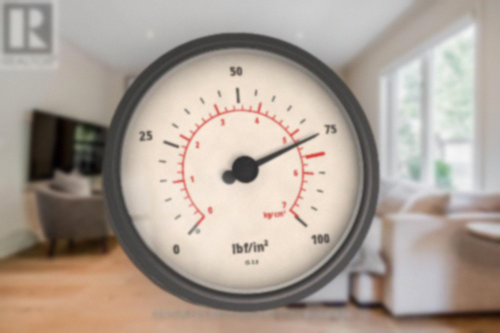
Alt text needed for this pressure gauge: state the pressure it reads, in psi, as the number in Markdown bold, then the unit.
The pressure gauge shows **75** psi
